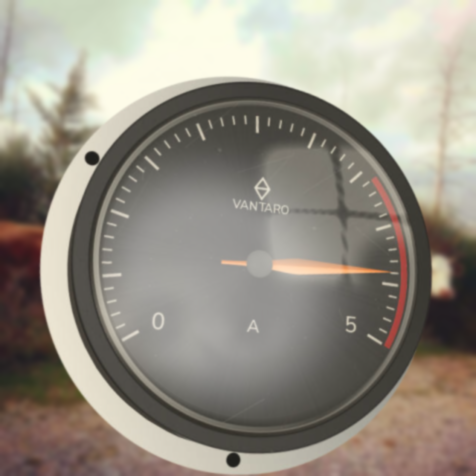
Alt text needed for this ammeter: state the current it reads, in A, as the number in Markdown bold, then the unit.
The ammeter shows **4.4** A
